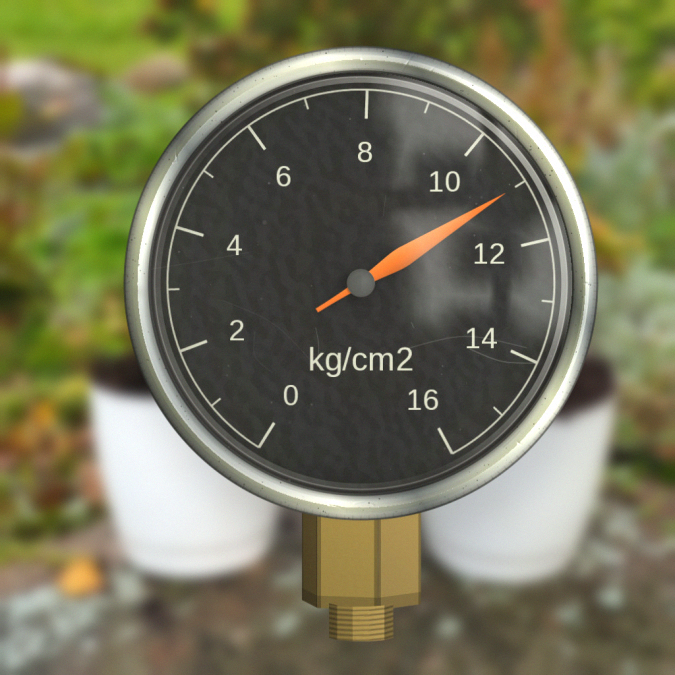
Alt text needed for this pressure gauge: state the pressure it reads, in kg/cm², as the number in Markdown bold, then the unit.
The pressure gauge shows **11** kg/cm²
